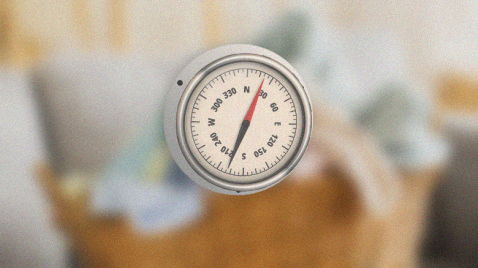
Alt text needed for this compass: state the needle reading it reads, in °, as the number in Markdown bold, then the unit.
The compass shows **20** °
